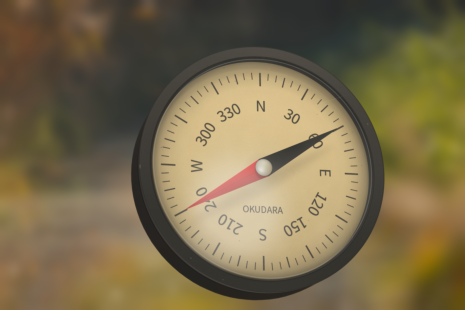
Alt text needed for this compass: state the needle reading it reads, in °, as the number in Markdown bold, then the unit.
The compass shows **240** °
